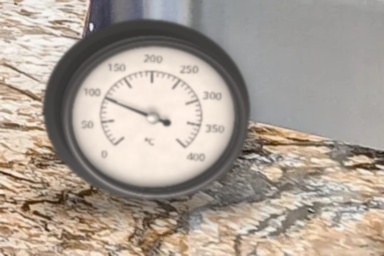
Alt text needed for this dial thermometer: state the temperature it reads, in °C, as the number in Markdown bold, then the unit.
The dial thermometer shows **100** °C
